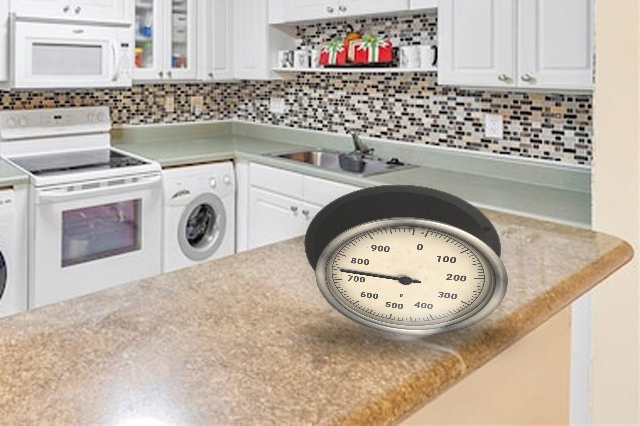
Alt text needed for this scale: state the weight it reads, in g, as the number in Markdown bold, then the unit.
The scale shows **750** g
